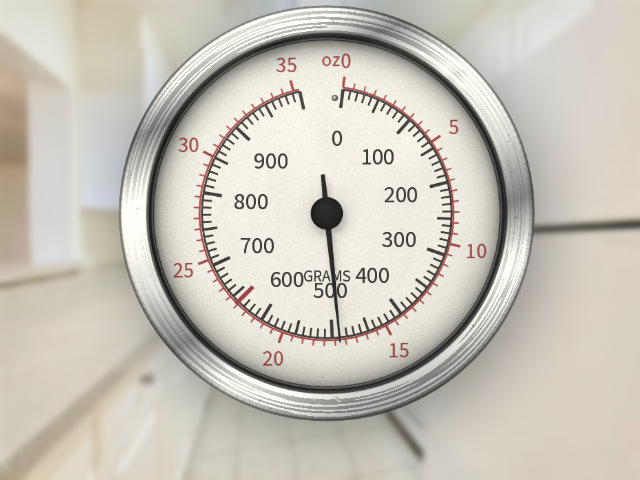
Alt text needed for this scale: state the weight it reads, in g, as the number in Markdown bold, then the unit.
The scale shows **490** g
